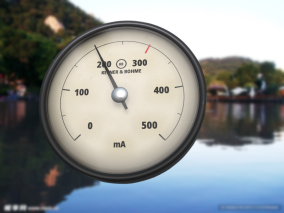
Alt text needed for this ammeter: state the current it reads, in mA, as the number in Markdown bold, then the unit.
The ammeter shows **200** mA
